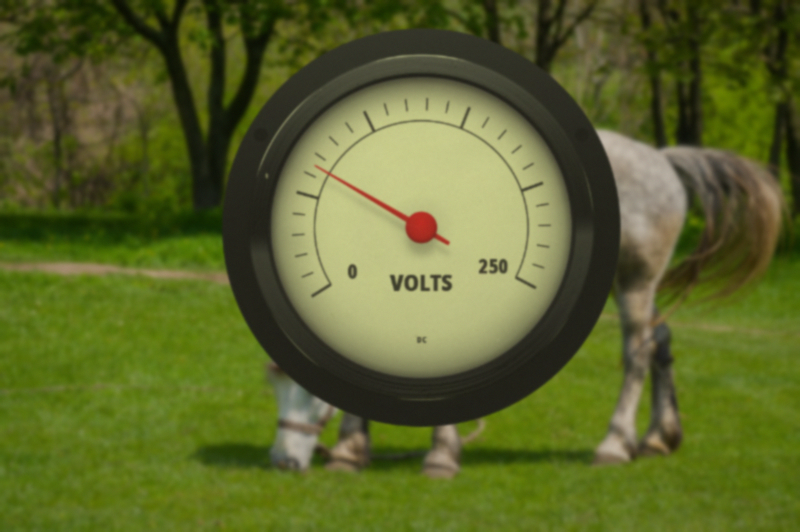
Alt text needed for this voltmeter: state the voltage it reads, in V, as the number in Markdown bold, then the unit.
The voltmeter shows **65** V
